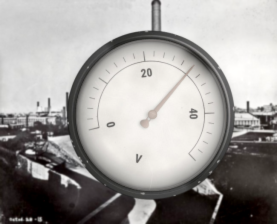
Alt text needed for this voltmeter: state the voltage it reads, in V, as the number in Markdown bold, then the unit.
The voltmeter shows **30** V
